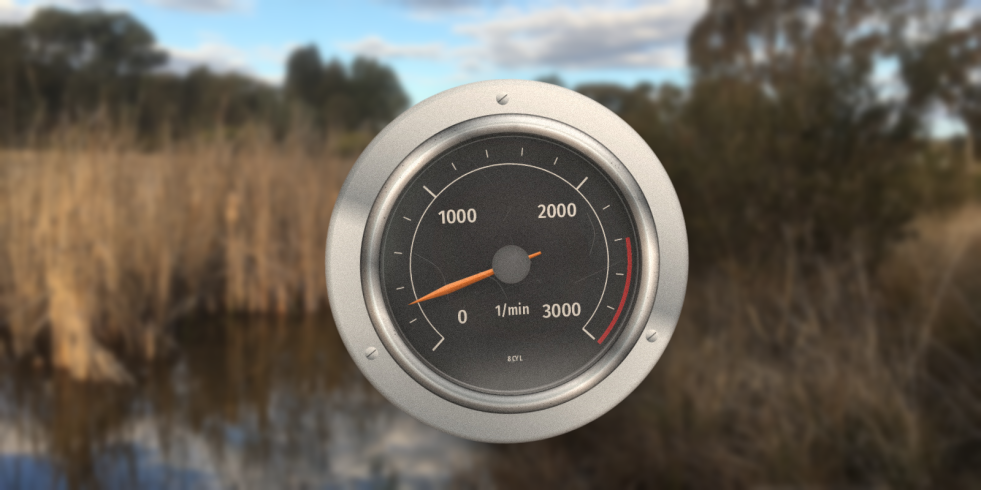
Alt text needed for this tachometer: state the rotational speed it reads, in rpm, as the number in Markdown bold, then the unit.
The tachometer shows **300** rpm
